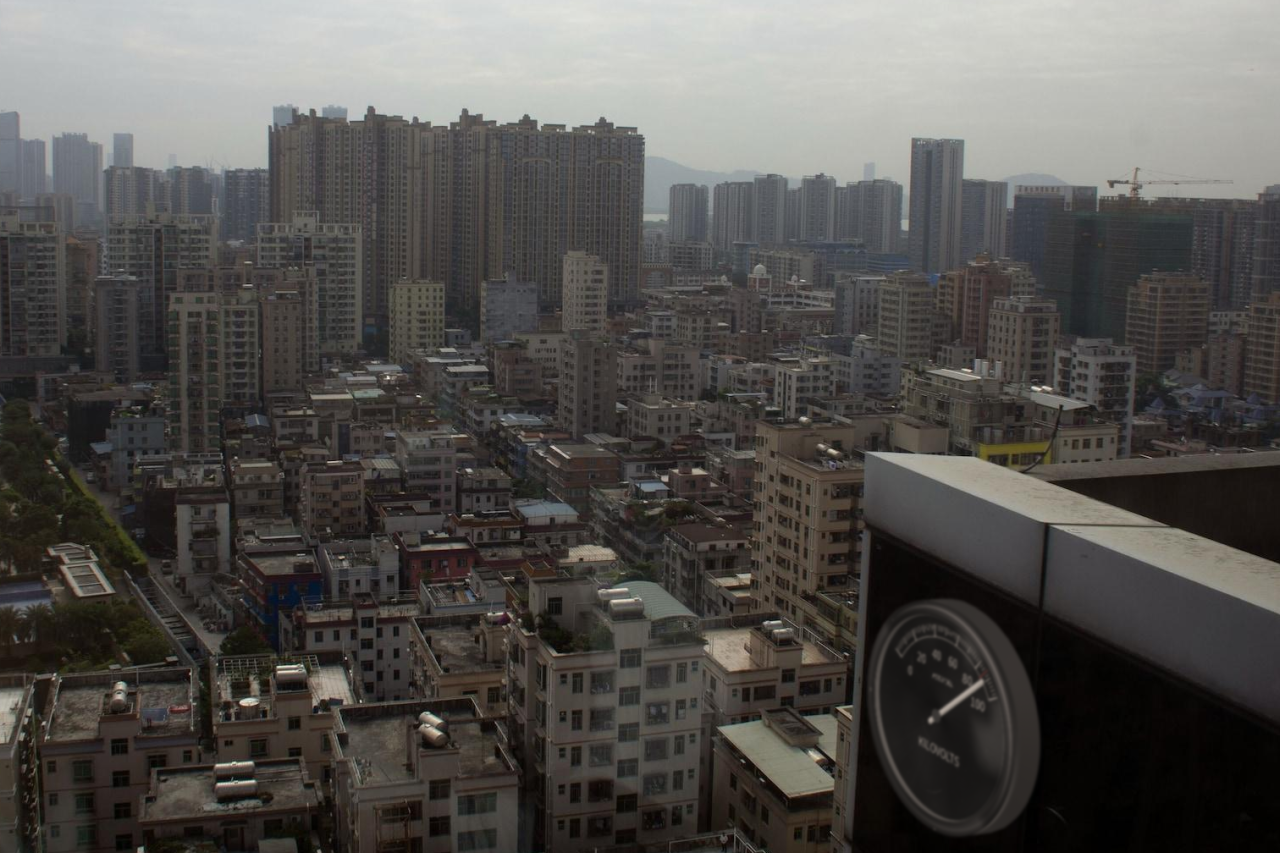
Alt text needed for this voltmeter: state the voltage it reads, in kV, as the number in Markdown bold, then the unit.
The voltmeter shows **90** kV
